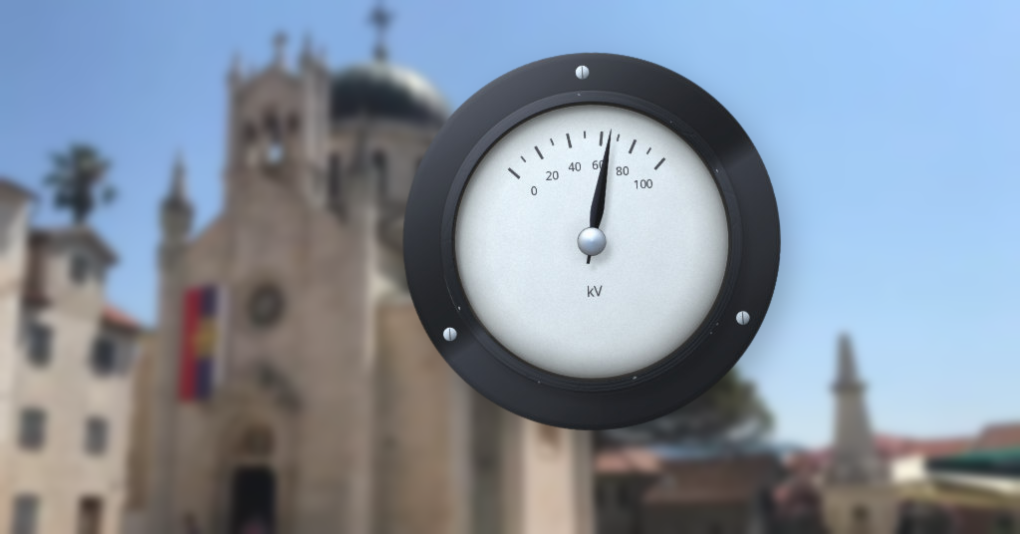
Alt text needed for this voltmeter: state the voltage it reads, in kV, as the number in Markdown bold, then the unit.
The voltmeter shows **65** kV
